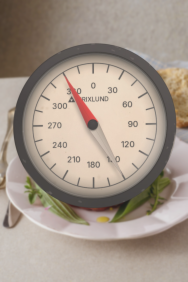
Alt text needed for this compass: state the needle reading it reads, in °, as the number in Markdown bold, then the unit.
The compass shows **330** °
